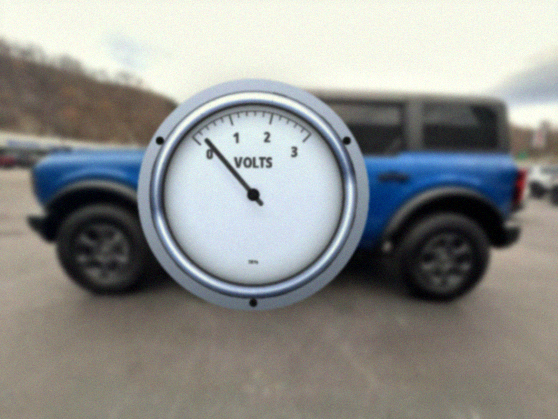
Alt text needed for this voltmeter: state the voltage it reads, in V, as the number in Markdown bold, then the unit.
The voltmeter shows **0.2** V
